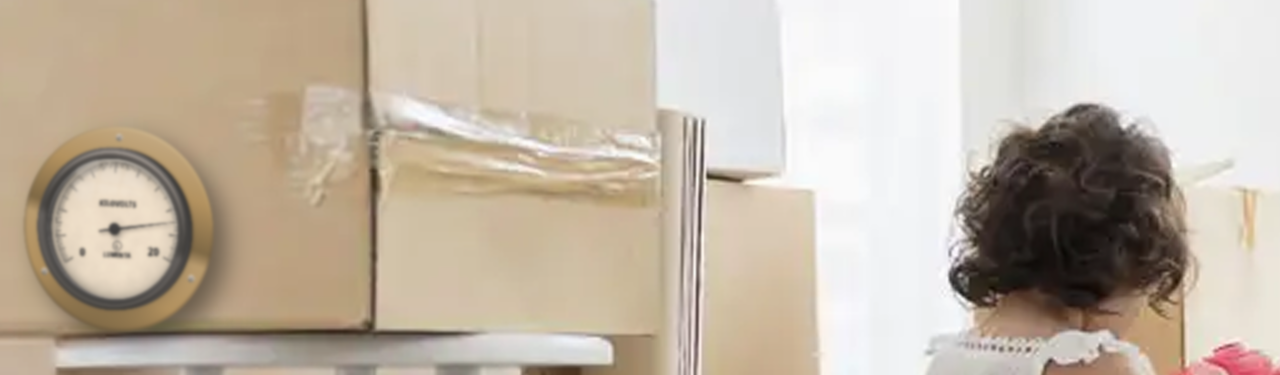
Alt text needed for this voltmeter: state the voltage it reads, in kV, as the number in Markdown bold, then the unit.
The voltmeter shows **17** kV
